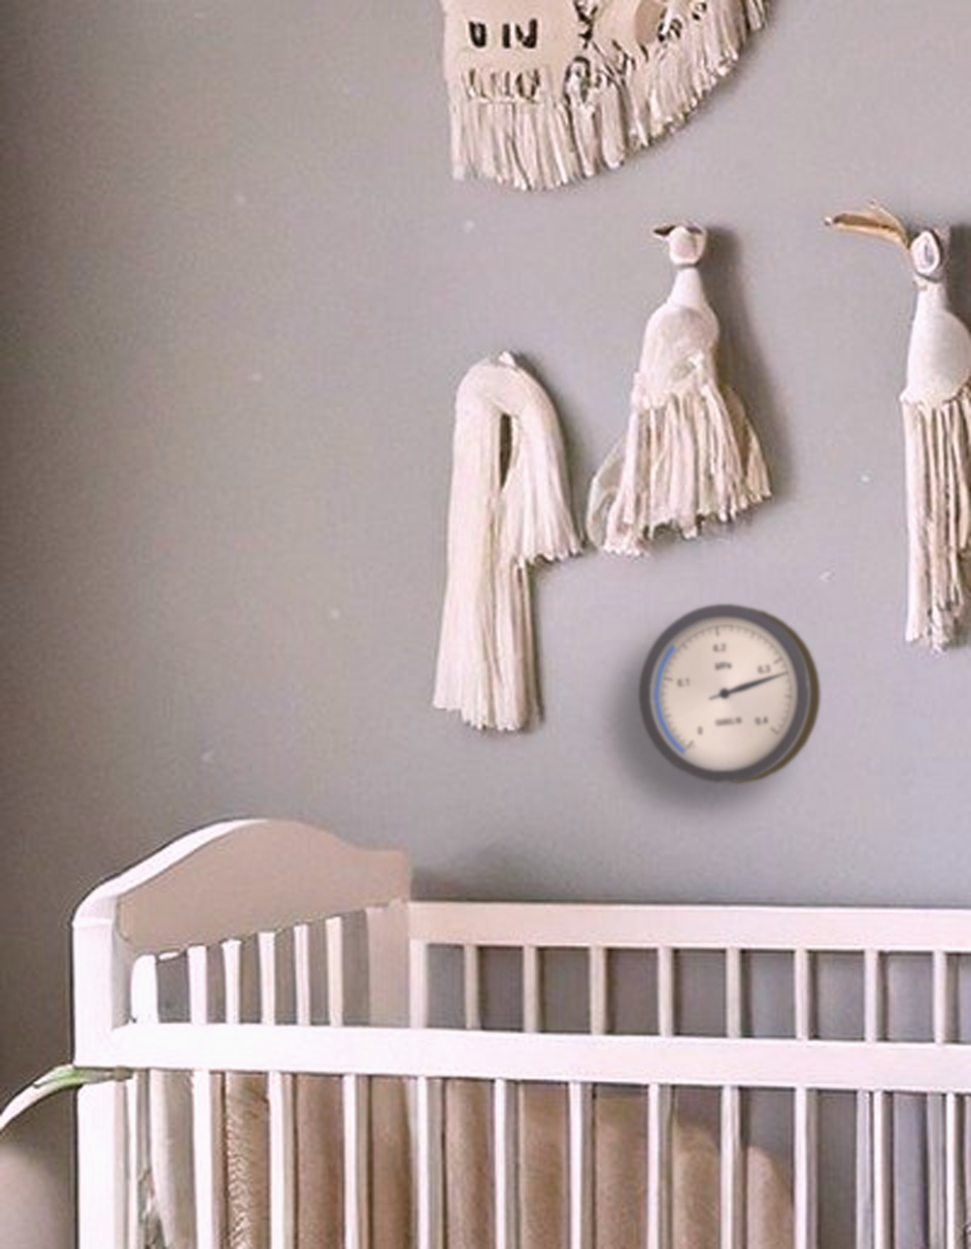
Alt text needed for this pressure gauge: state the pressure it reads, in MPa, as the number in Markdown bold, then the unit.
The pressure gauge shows **0.32** MPa
